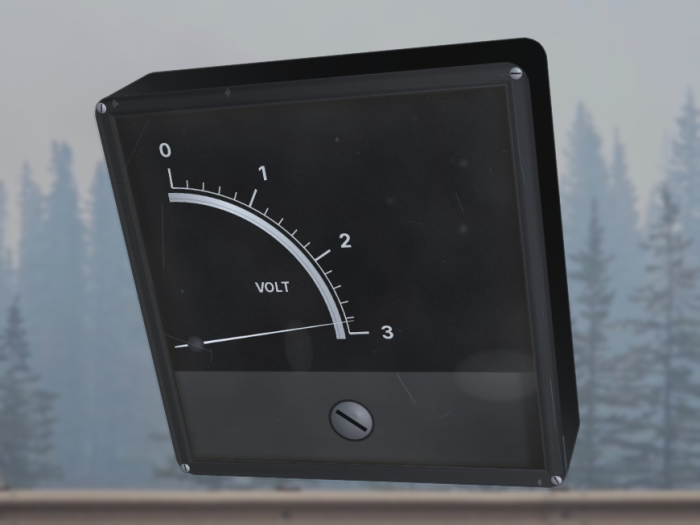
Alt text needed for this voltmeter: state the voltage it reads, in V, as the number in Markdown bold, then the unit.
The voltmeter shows **2.8** V
